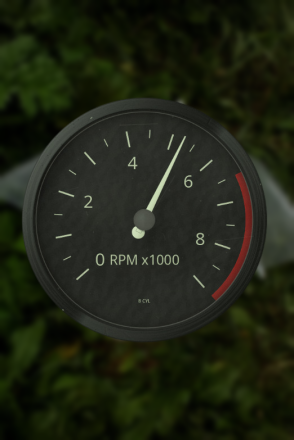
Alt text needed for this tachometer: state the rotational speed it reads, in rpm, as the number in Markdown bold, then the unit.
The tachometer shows **5250** rpm
